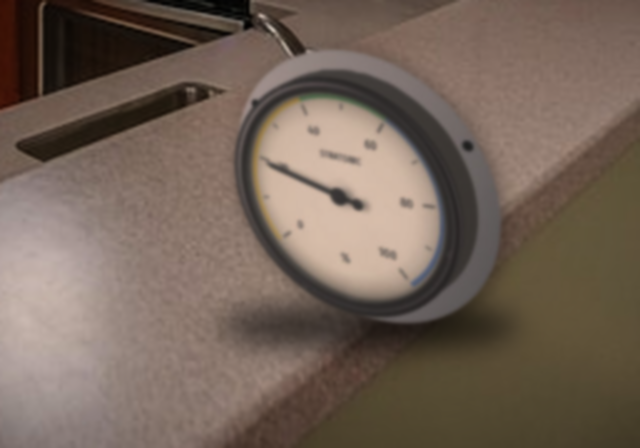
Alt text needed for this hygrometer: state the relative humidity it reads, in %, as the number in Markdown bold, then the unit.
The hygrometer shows **20** %
